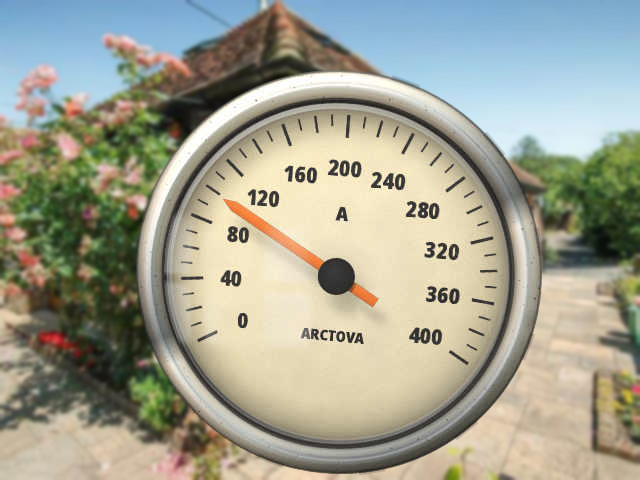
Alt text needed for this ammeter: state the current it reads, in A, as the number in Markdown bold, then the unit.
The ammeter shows **100** A
